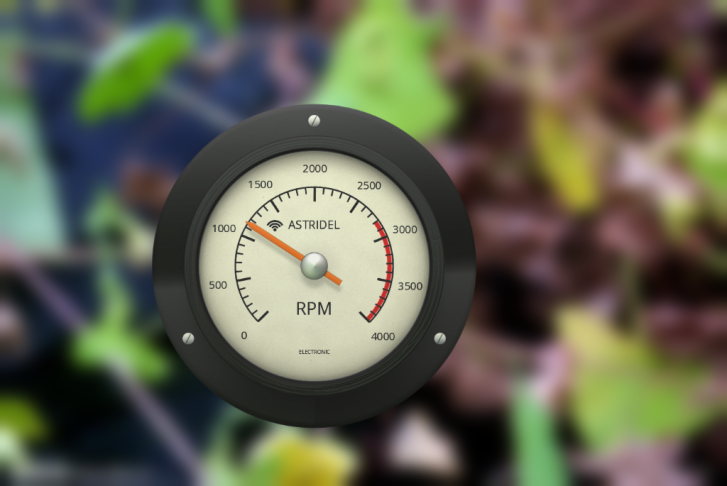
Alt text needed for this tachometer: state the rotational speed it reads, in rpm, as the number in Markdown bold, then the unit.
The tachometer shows **1150** rpm
